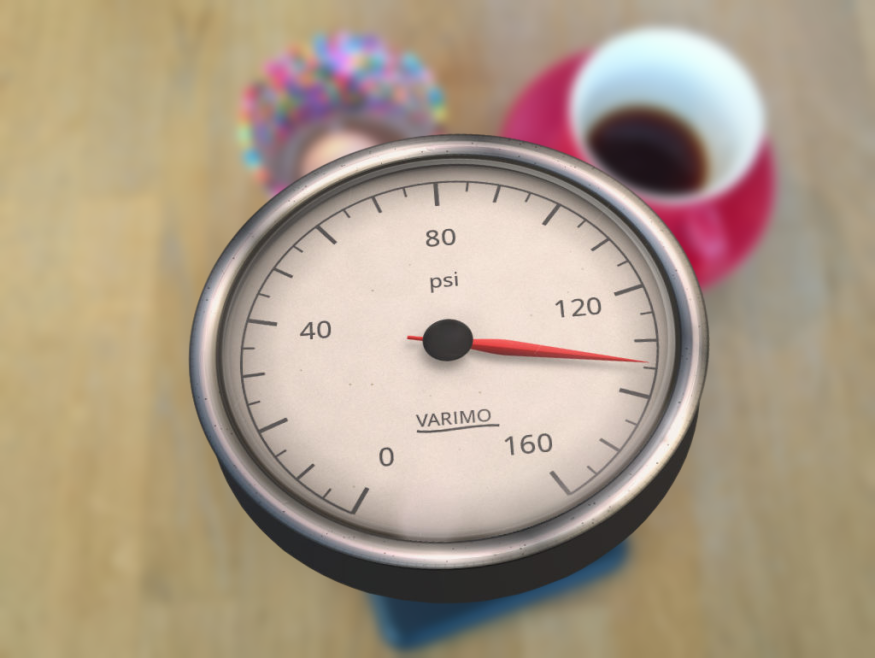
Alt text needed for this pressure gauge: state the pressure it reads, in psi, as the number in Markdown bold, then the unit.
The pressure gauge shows **135** psi
